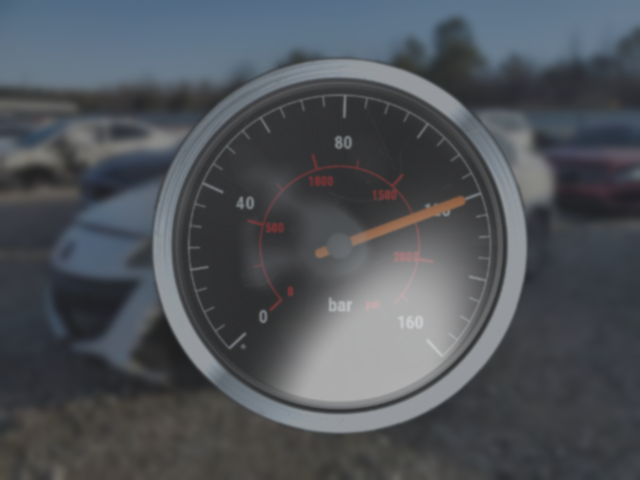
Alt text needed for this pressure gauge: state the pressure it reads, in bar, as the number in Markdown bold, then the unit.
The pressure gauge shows **120** bar
